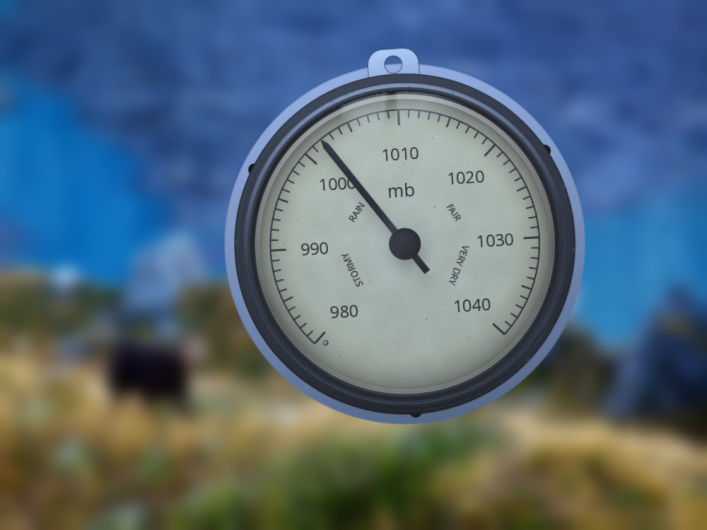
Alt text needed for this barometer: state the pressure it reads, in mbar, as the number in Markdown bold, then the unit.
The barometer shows **1002** mbar
